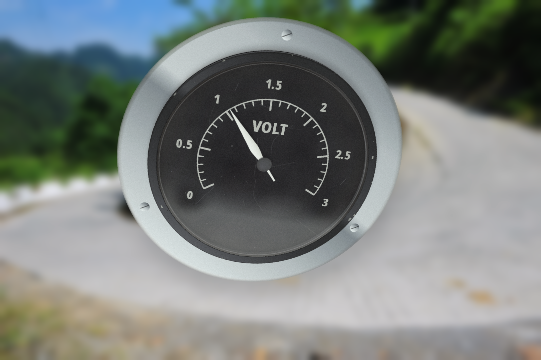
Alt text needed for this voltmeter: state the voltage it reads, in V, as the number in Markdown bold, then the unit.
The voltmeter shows **1.05** V
